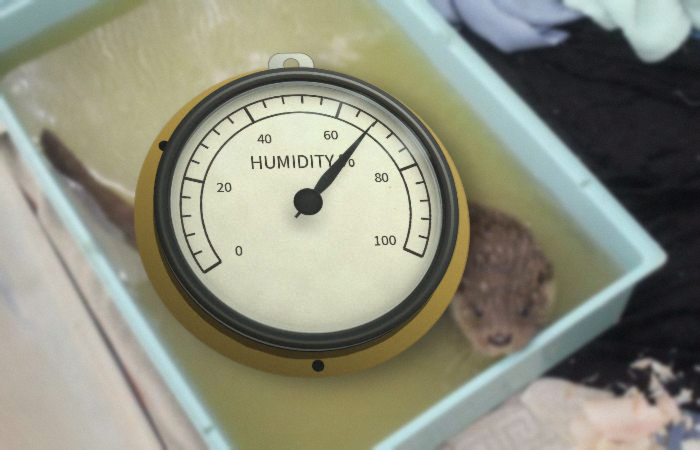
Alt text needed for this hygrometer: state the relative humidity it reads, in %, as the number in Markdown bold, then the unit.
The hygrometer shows **68** %
